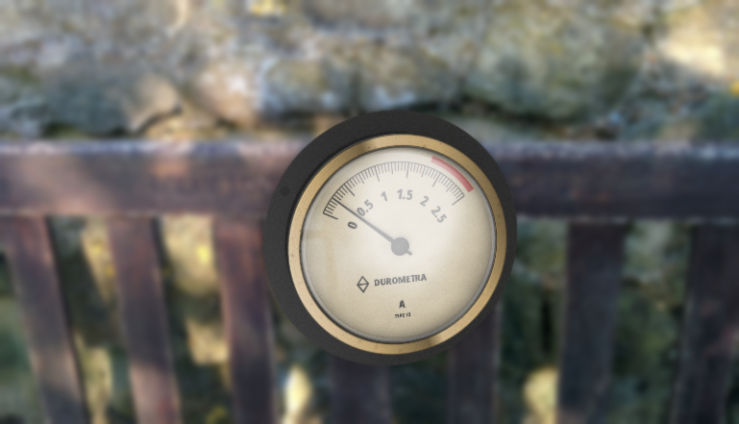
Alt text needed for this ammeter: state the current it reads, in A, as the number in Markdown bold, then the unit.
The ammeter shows **0.25** A
